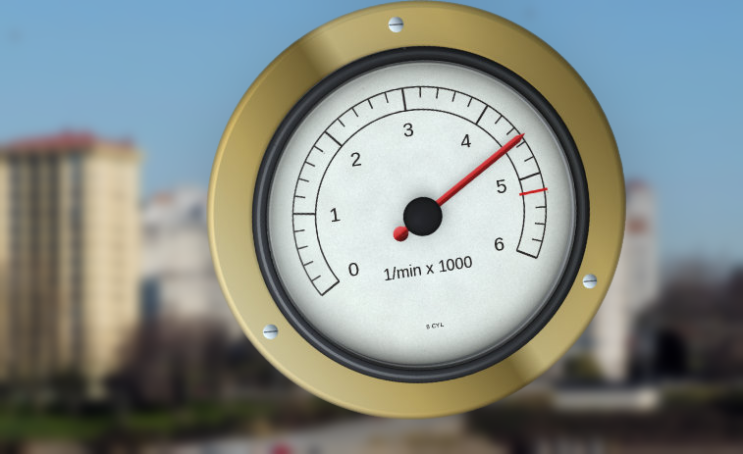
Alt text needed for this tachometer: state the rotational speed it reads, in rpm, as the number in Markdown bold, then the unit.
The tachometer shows **4500** rpm
